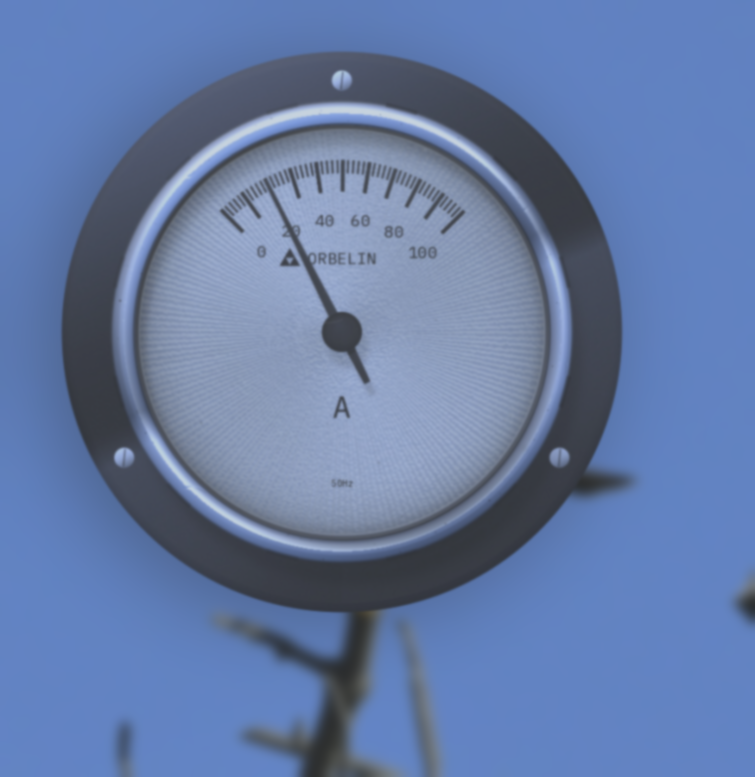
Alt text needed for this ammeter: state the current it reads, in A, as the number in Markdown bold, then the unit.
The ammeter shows **20** A
